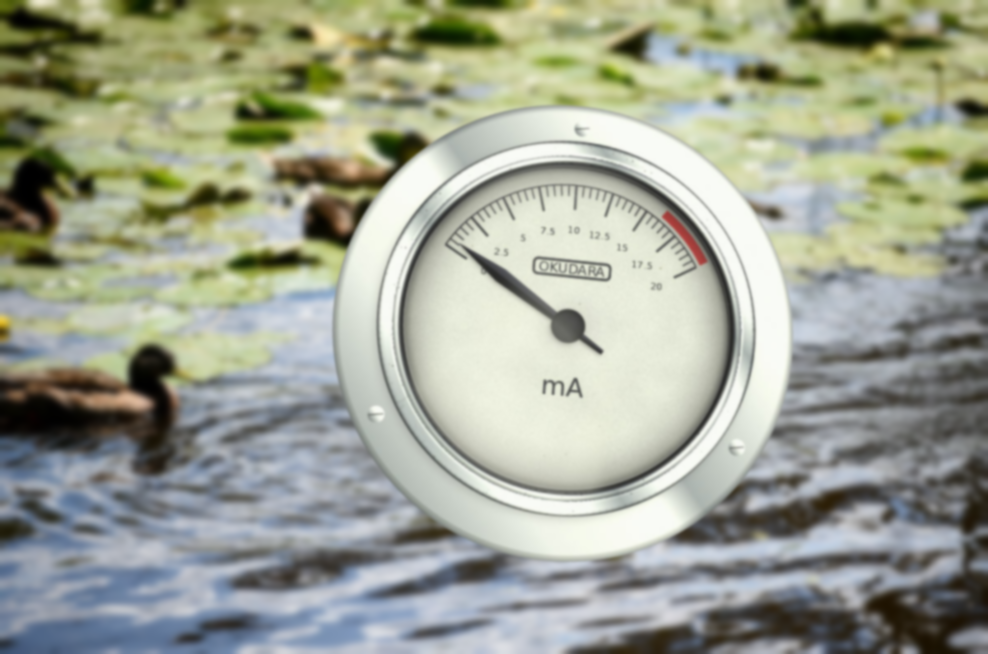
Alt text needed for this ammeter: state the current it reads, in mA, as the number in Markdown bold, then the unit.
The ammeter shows **0.5** mA
